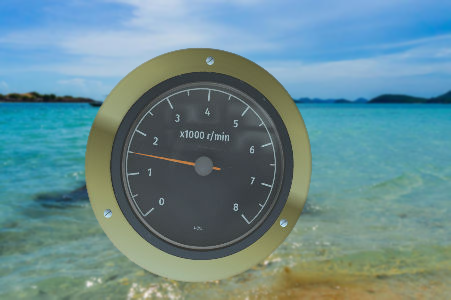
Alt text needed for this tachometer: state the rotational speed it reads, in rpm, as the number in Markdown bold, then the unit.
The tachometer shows **1500** rpm
